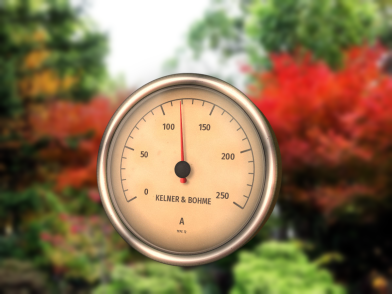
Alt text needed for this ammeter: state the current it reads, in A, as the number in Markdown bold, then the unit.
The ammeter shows **120** A
